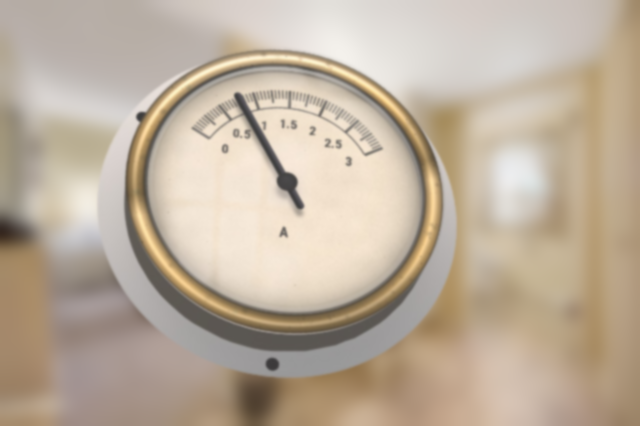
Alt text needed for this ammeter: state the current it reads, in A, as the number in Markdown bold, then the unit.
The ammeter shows **0.75** A
